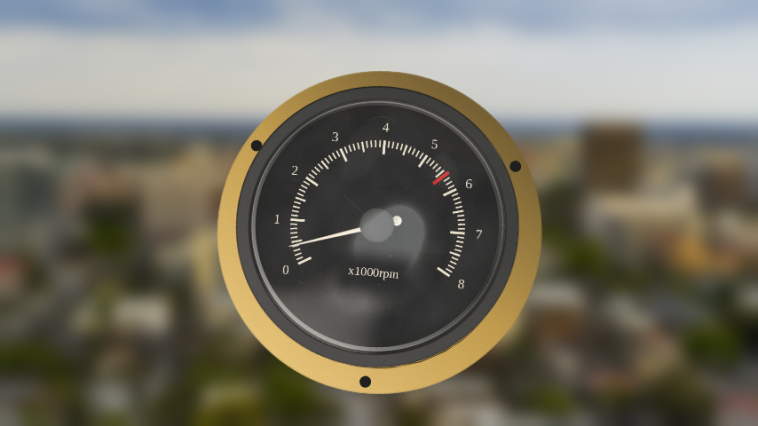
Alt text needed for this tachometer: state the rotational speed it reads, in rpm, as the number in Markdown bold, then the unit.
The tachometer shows **400** rpm
